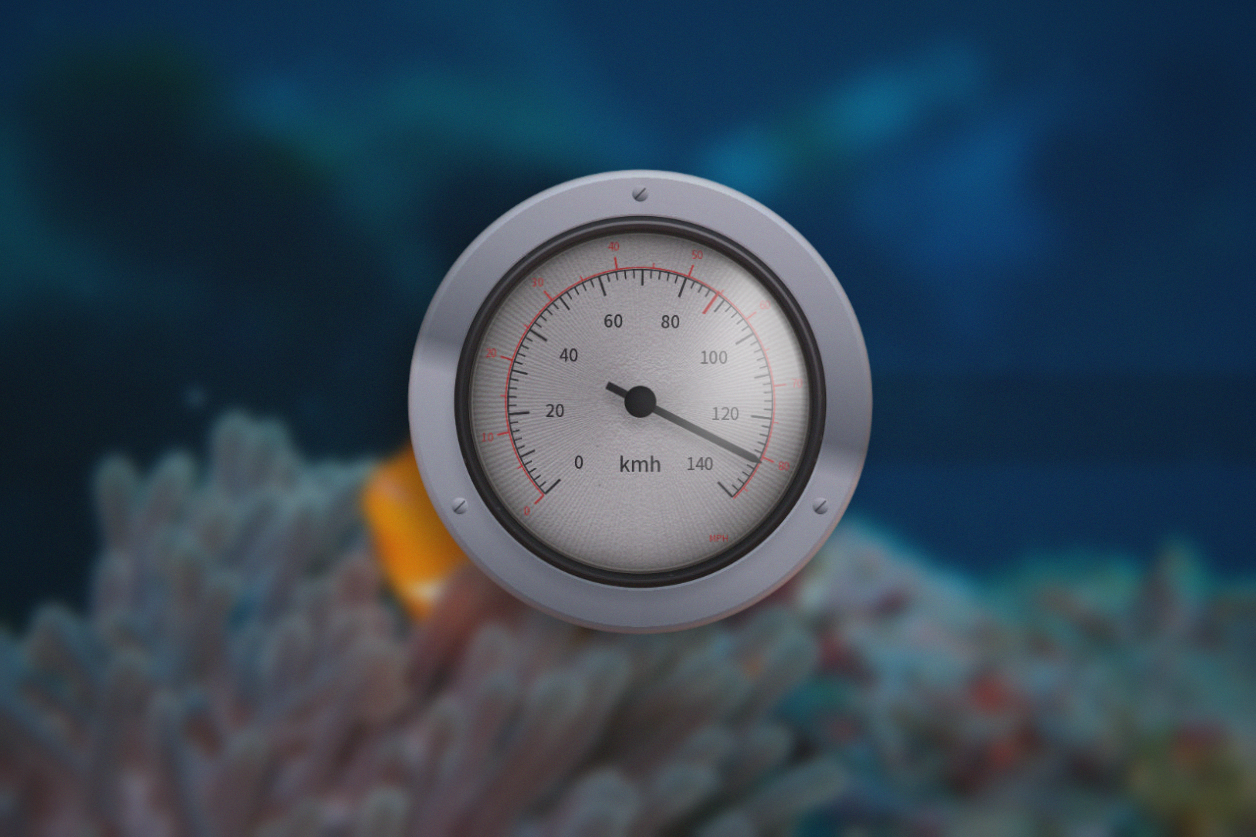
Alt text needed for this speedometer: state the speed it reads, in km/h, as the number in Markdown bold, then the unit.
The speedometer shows **130** km/h
